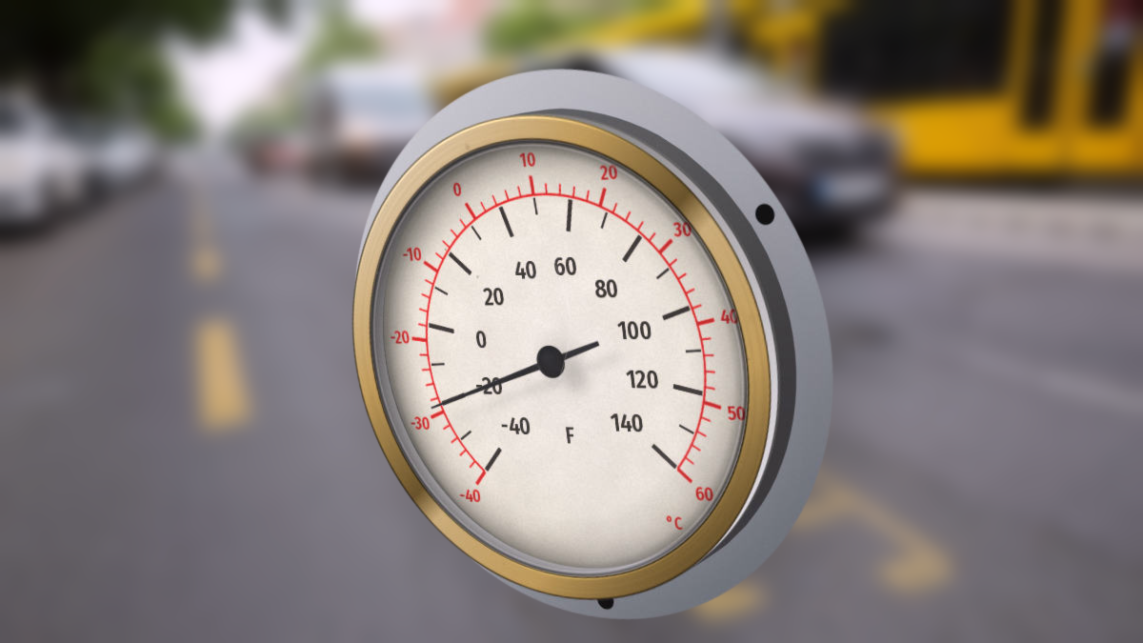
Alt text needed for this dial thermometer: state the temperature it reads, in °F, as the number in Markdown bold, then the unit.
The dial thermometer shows **-20** °F
